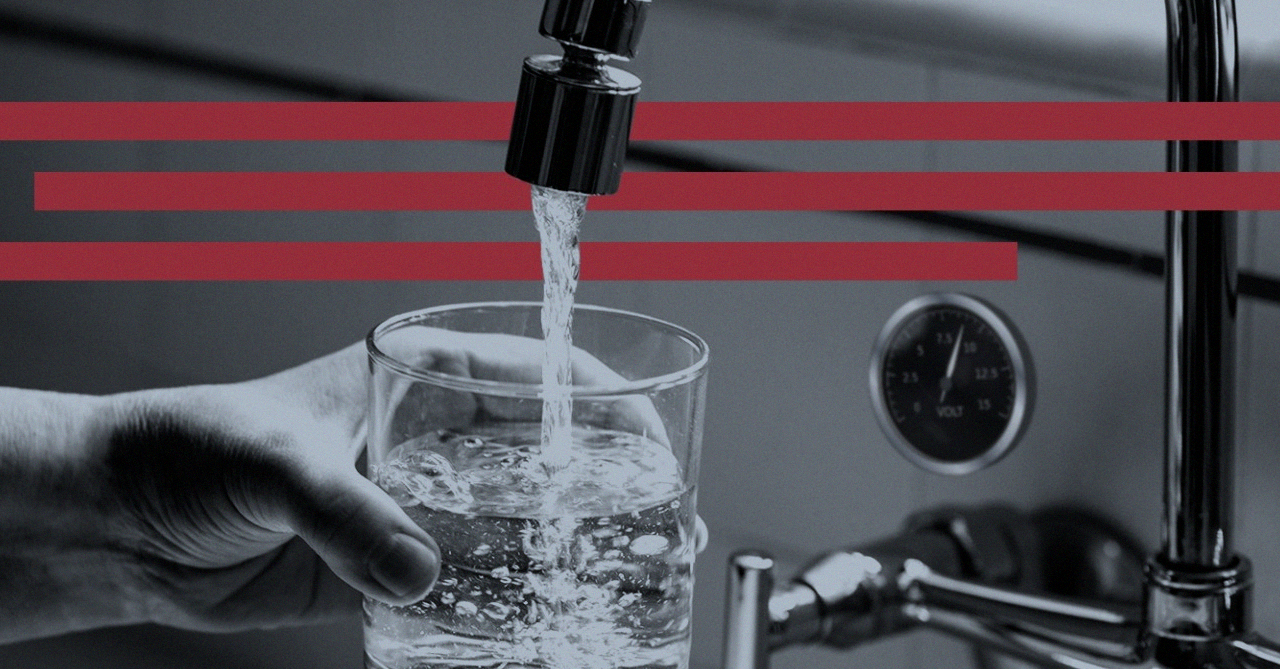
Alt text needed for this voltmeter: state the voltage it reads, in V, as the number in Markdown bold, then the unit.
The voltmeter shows **9** V
